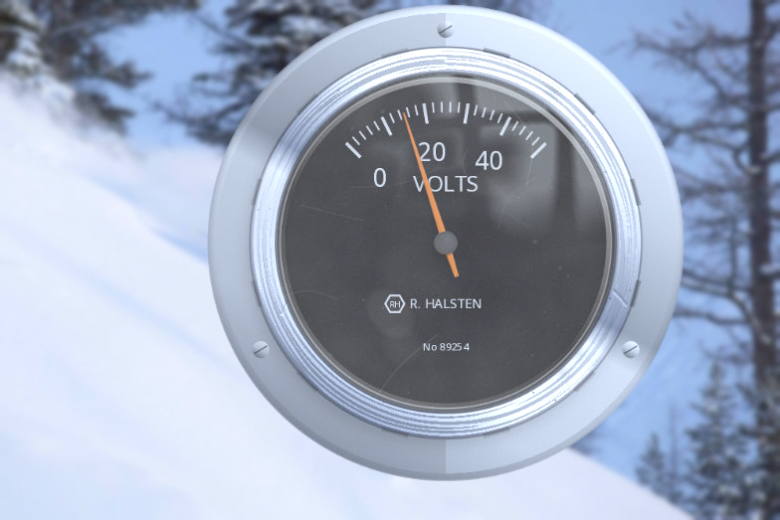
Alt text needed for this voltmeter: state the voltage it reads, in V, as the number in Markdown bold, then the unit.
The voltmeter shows **15** V
